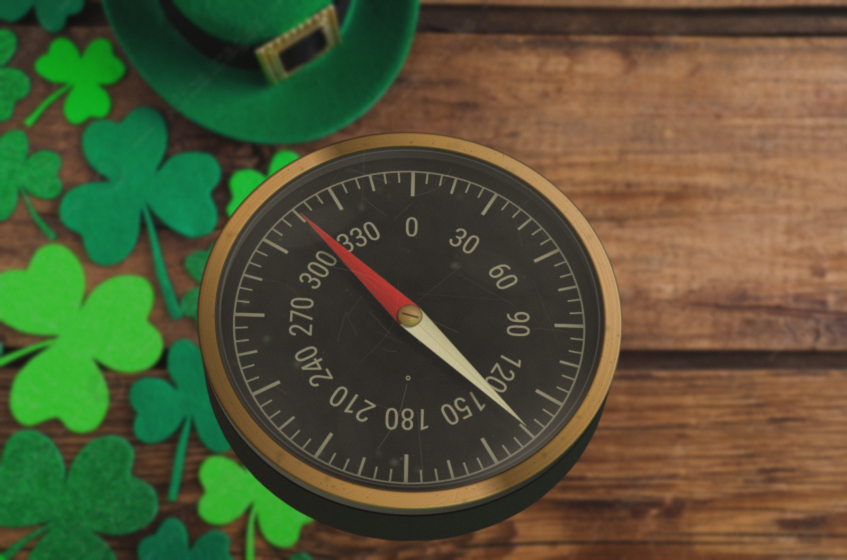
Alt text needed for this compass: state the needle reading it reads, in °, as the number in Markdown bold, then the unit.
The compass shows **315** °
